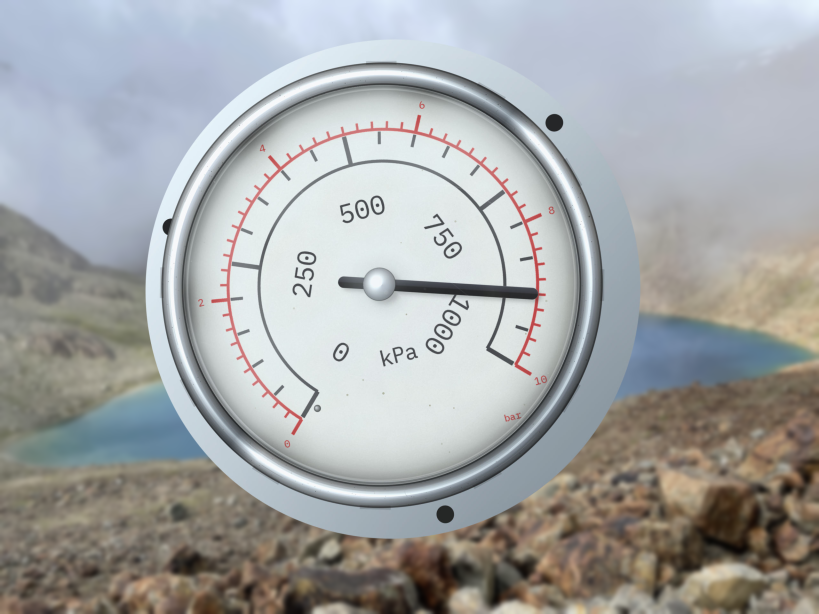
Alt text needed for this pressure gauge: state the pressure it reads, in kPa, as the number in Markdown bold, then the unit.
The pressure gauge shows **900** kPa
